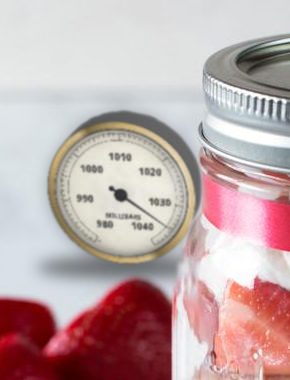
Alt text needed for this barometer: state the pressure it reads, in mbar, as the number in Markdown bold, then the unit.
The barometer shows **1035** mbar
